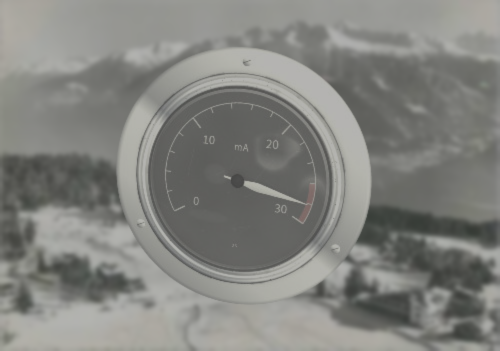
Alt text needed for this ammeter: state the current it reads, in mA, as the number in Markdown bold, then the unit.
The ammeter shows **28** mA
